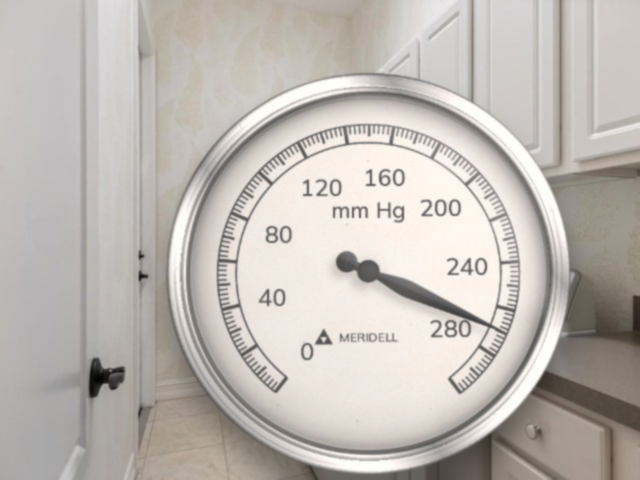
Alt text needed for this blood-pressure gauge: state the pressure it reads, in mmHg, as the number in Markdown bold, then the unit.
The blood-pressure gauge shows **270** mmHg
